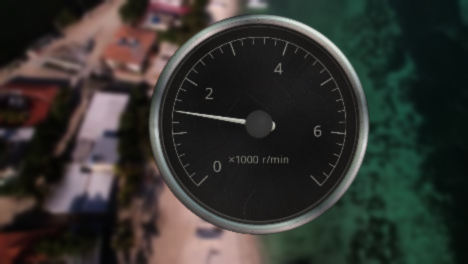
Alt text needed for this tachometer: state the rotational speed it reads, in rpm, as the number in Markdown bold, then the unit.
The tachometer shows **1400** rpm
